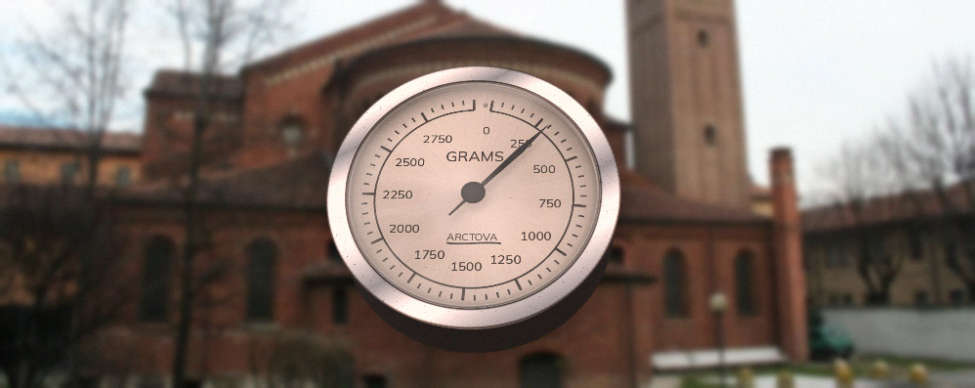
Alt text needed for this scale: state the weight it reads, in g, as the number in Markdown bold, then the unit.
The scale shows **300** g
